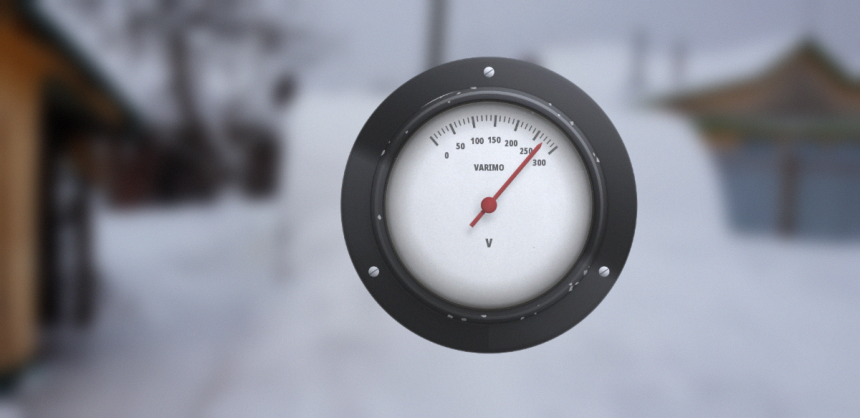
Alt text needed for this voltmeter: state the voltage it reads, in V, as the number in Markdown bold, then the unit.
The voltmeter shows **270** V
